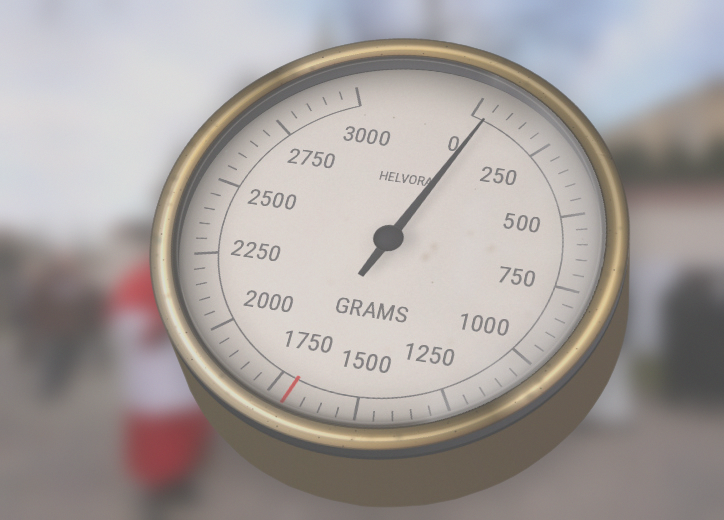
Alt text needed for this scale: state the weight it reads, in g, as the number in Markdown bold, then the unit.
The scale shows **50** g
